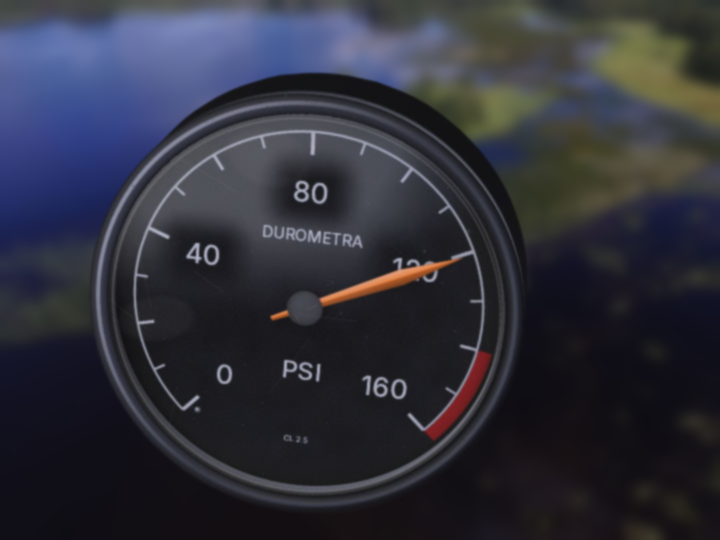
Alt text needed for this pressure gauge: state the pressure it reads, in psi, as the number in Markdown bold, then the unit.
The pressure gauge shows **120** psi
